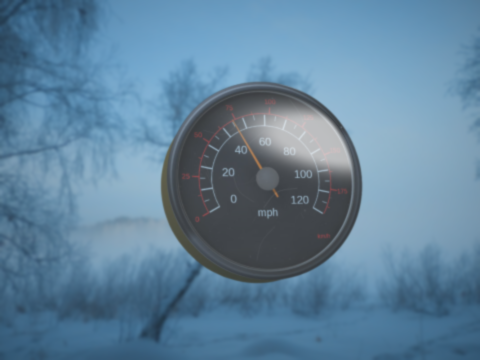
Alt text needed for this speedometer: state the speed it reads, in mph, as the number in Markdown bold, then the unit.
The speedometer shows **45** mph
